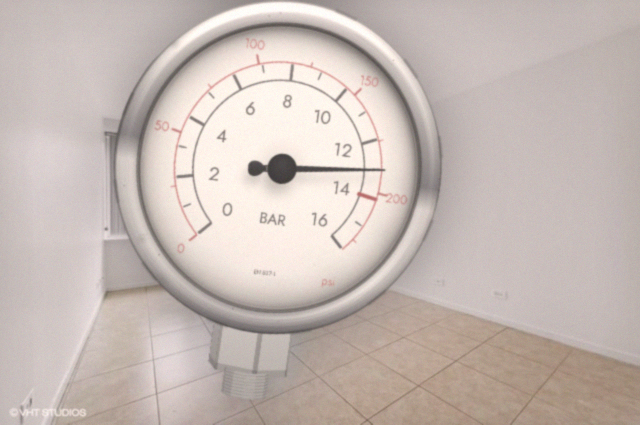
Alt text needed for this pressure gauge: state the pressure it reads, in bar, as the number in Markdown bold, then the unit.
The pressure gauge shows **13** bar
